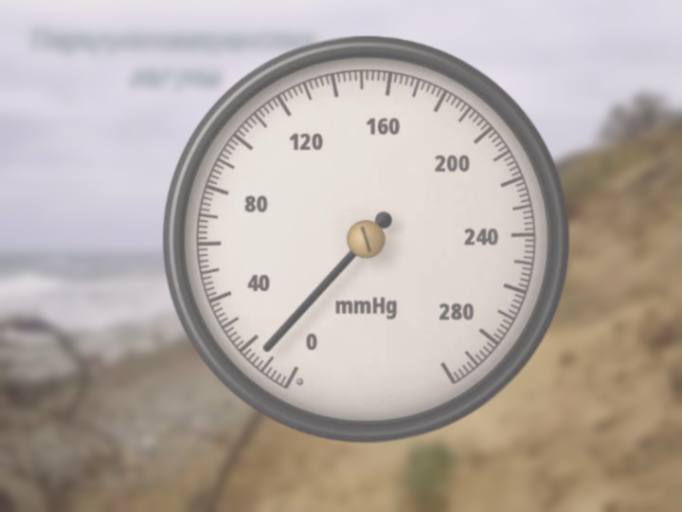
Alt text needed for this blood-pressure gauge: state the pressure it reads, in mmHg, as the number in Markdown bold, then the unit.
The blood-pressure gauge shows **14** mmHg
